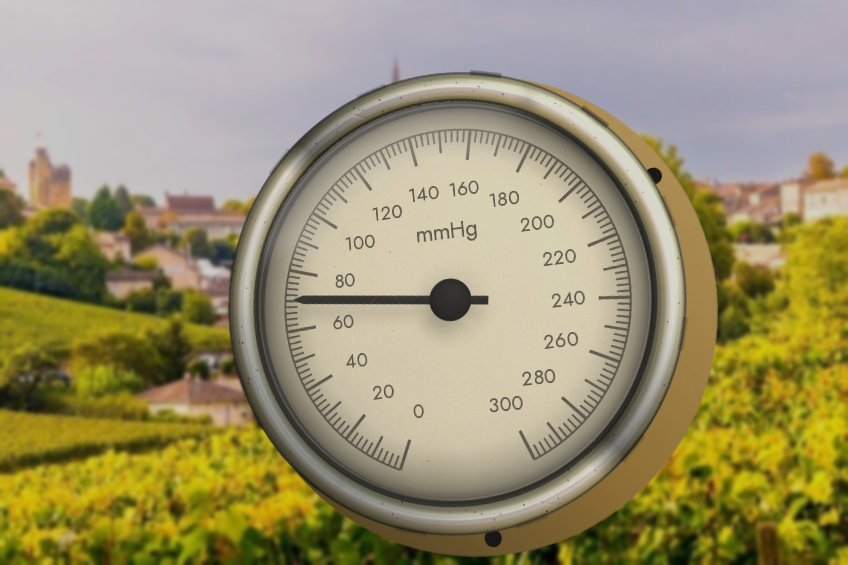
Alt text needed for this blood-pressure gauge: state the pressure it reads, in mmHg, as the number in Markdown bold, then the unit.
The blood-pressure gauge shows **70** mmHg
